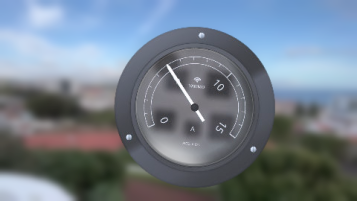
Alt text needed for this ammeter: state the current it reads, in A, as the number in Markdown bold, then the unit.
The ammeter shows **5** A
